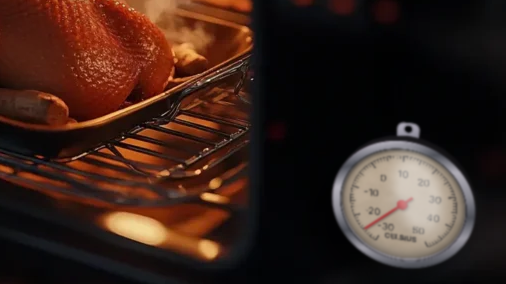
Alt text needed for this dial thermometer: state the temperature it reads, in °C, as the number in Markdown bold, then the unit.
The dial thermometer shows **-25** °C
